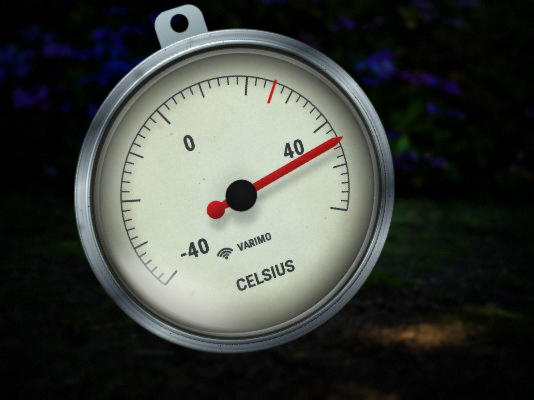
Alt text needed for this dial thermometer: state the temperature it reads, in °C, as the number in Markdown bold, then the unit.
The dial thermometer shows **44** °C
